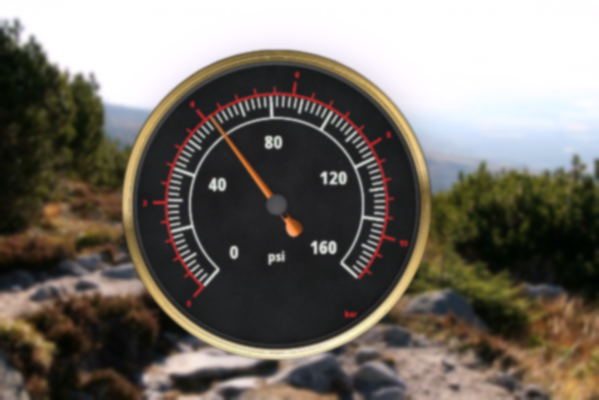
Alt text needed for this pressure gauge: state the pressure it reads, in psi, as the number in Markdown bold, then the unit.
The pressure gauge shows **60** psi
